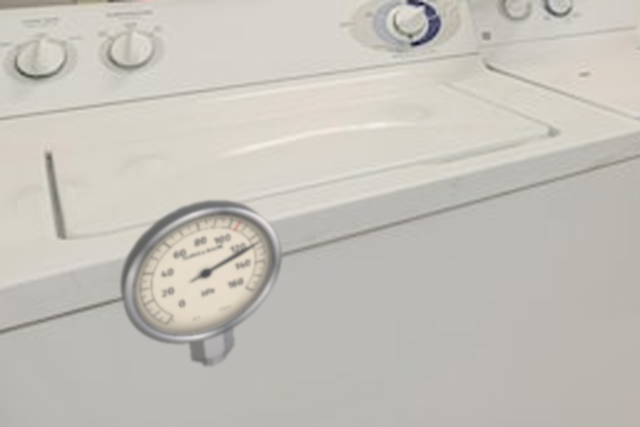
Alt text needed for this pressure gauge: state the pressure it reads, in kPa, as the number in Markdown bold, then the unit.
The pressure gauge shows **125** kPa
